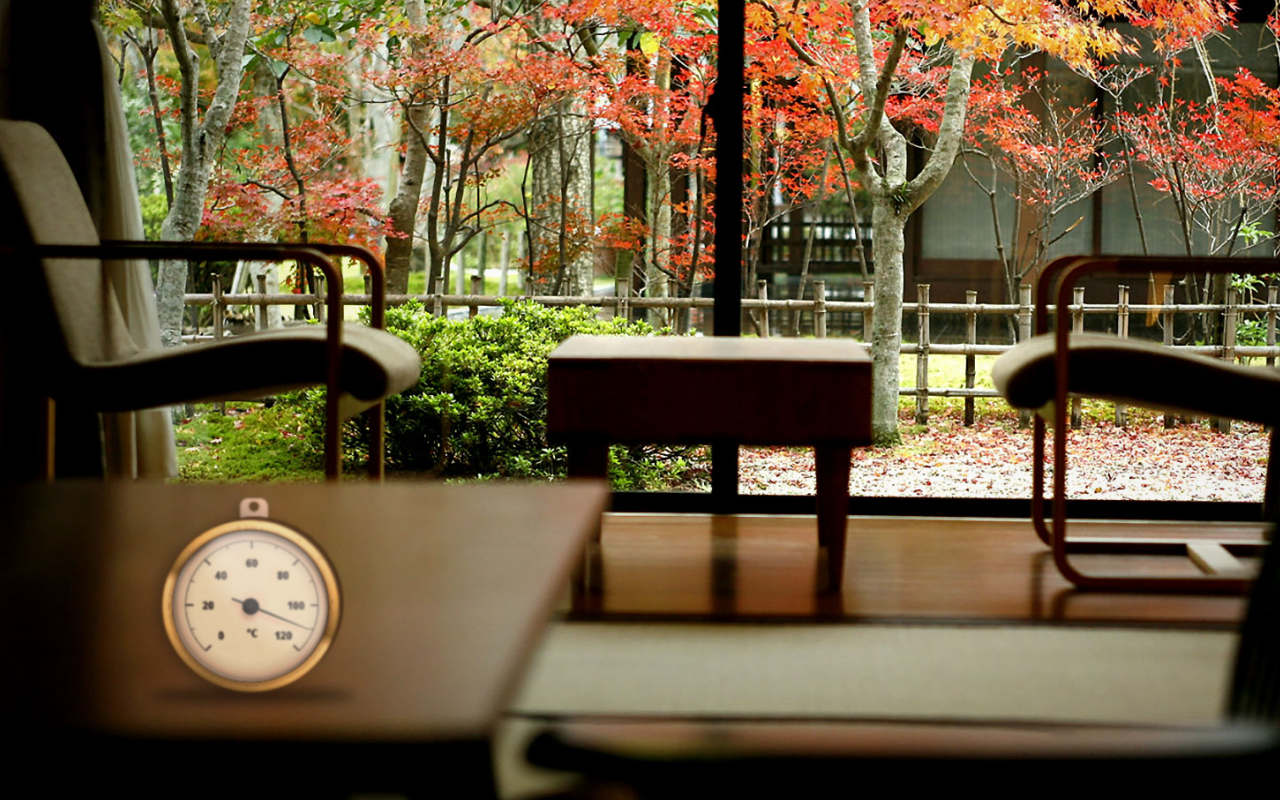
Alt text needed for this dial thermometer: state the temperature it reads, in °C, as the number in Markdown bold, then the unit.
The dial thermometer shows **110** °C
